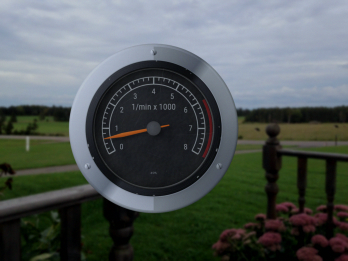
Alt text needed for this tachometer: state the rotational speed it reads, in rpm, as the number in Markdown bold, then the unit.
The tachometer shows **600** rpm
